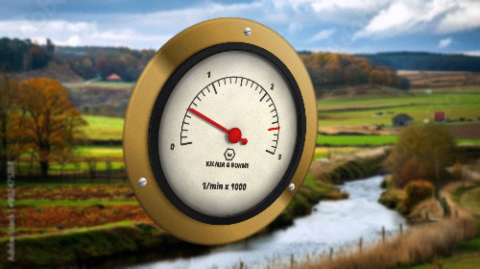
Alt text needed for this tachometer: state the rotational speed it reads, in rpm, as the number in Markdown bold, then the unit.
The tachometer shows **500** rpm
